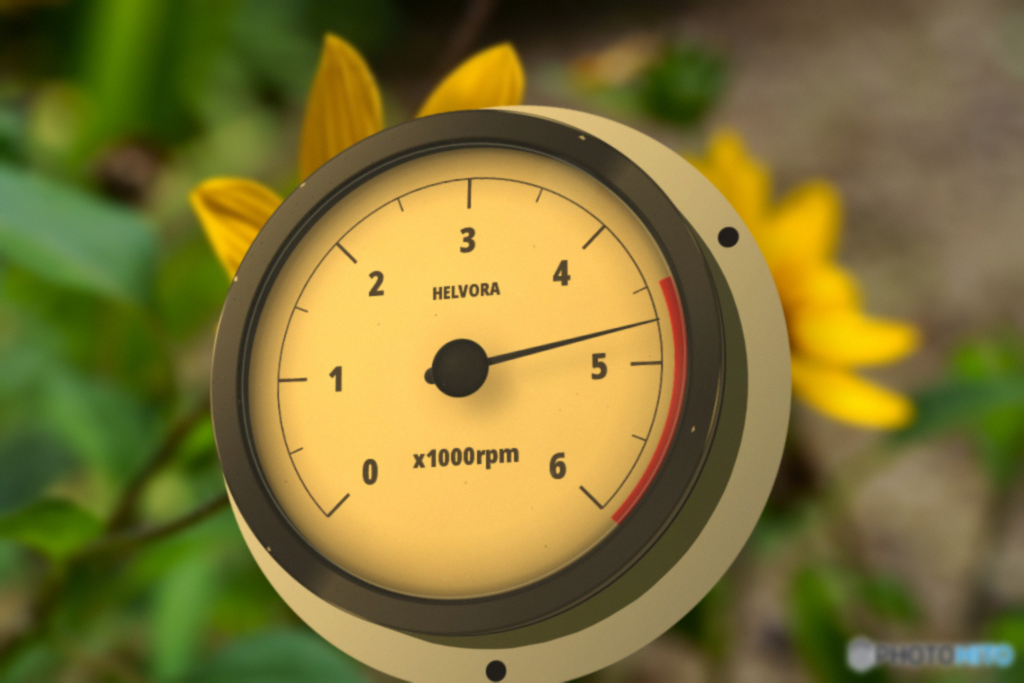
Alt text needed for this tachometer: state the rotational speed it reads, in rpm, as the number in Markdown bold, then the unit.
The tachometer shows **4750** rpm
